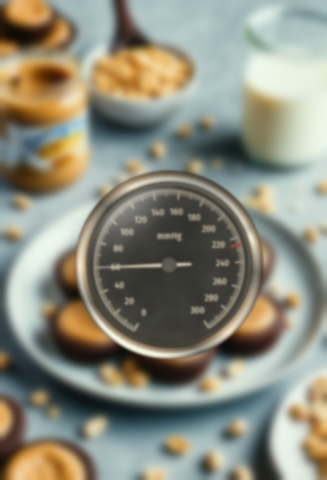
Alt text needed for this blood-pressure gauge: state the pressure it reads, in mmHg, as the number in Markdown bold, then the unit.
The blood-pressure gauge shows **60** mmHg
